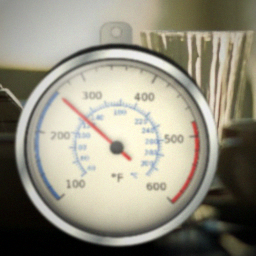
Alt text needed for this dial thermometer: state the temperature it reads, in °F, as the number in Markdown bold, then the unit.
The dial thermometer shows **260** °F
